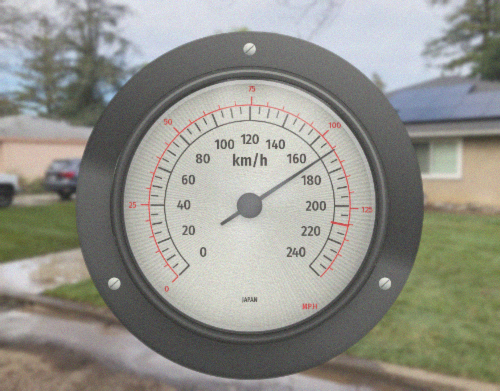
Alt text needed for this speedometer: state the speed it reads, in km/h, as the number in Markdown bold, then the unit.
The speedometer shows **170** km/h
